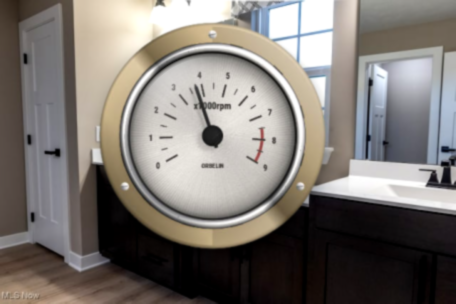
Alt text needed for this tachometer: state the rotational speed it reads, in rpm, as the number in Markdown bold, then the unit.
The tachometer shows **3750** rpm
